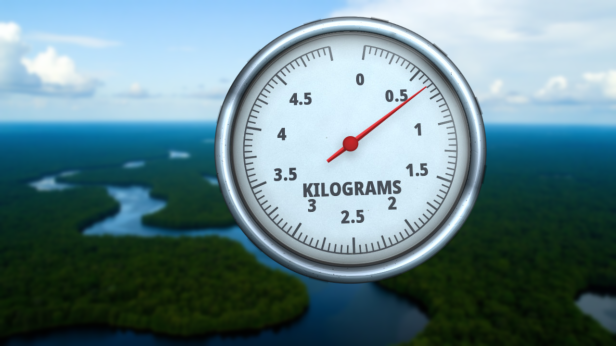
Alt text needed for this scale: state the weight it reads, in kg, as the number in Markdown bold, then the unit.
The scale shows **0.65** kg
